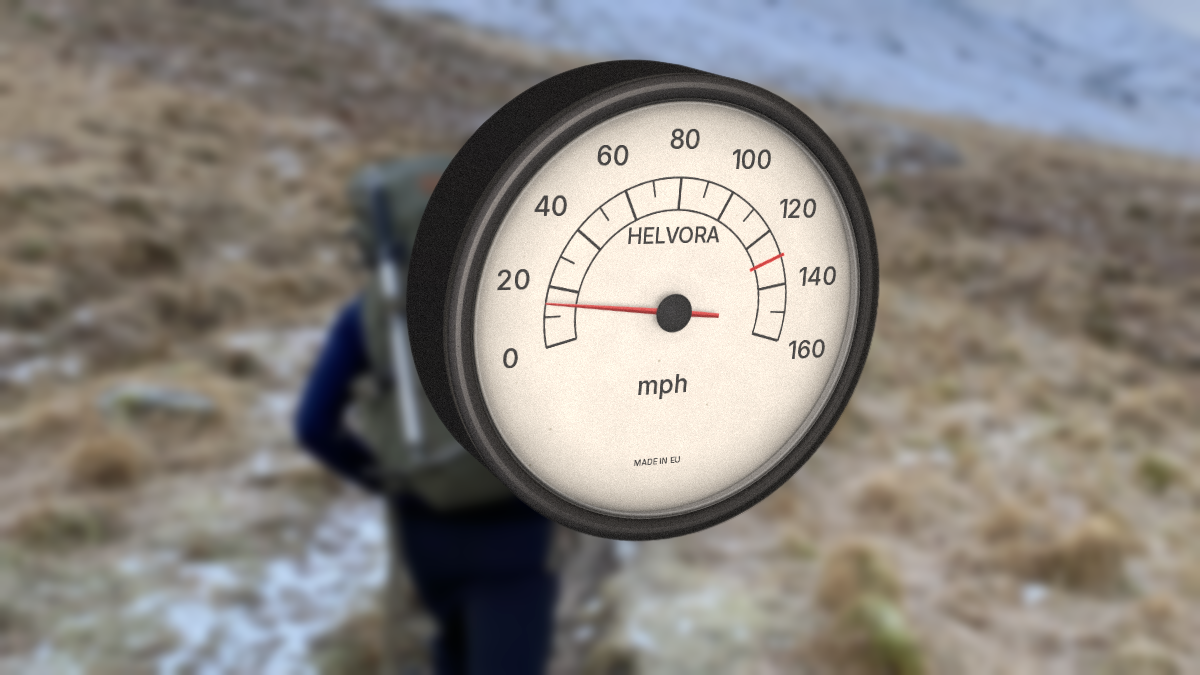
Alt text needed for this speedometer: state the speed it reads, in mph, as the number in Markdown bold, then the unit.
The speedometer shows **15** mph
